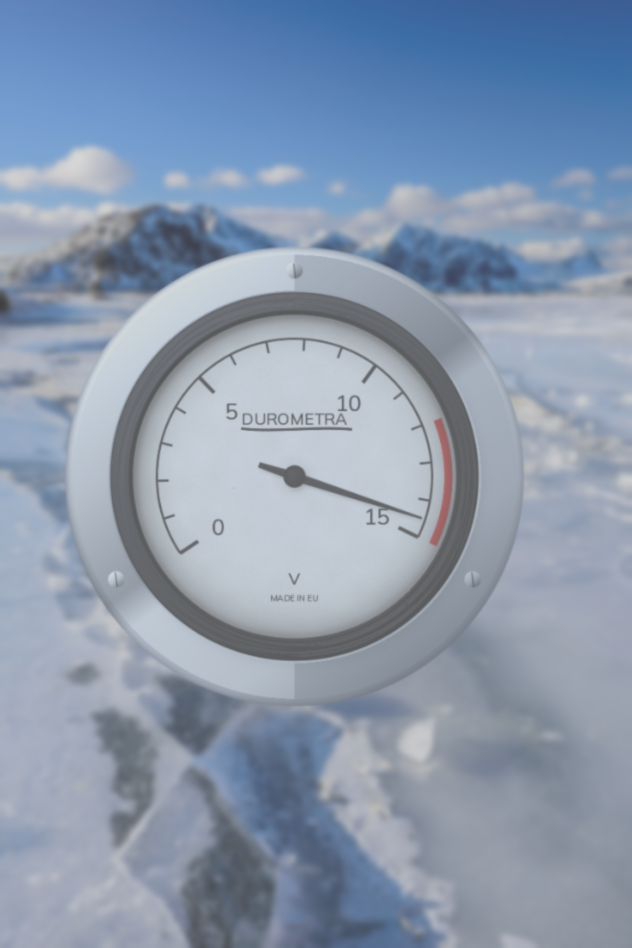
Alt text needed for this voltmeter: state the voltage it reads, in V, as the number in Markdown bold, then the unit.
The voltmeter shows **14.5** V
